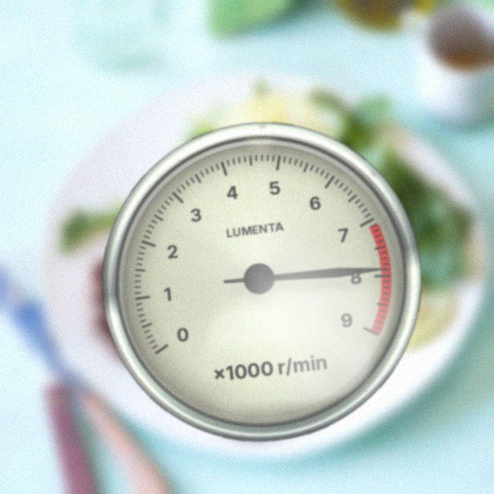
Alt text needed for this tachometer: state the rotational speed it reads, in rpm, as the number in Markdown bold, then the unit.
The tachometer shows **7900** rpm
